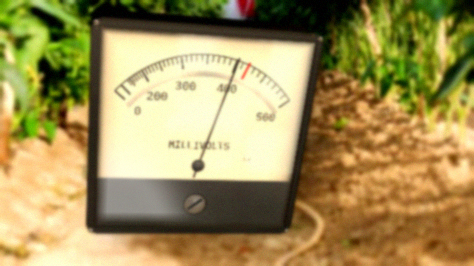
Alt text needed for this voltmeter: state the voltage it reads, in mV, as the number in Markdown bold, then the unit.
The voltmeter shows **400** mV
